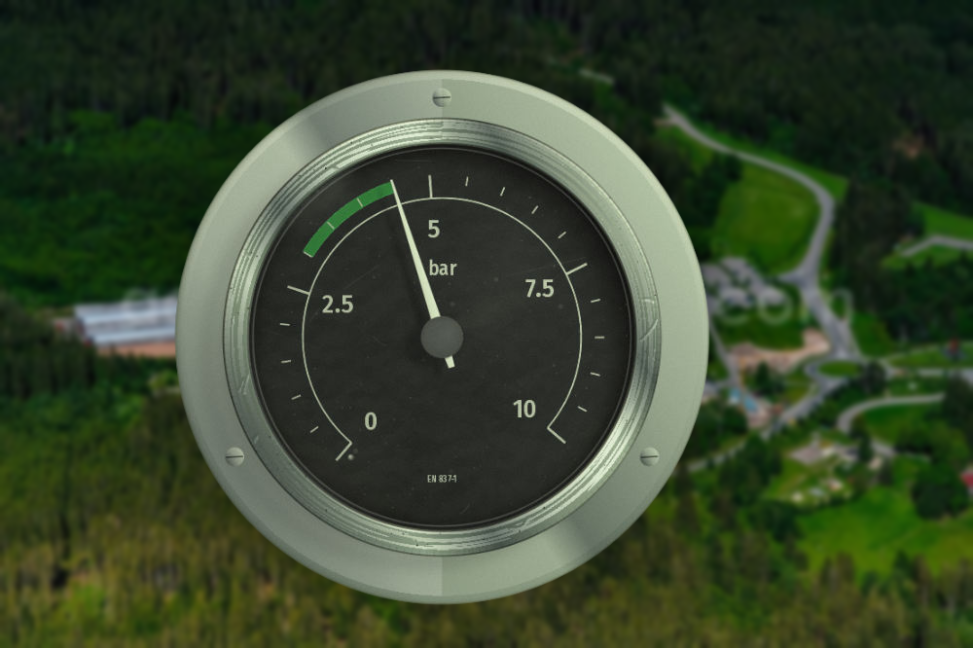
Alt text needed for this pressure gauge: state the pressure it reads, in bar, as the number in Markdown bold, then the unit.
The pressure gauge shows **4.5** bar
